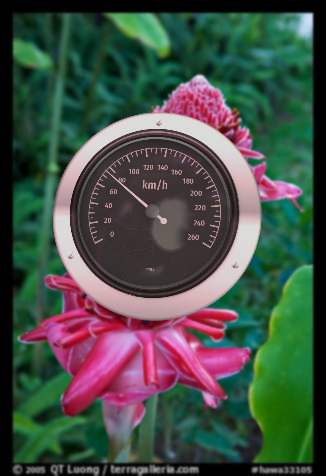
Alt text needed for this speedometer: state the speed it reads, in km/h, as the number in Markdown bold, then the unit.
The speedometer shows **75** km/h
